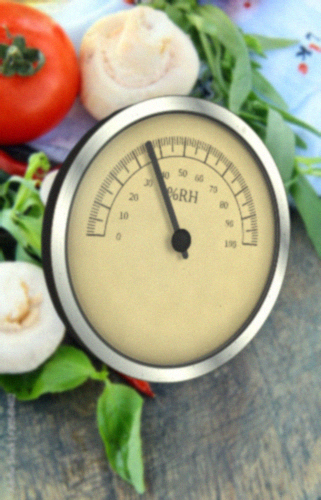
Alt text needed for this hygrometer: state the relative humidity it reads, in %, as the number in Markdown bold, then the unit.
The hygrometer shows **35** %
